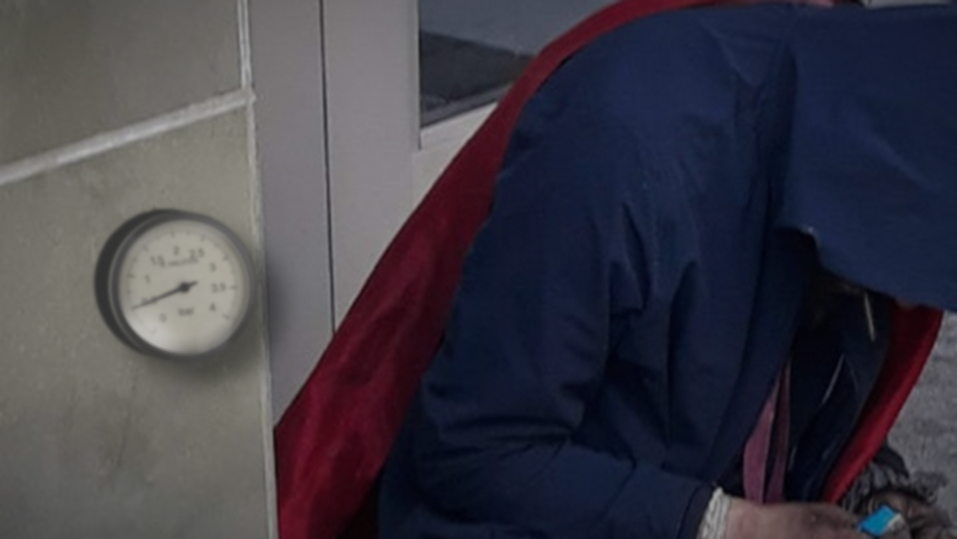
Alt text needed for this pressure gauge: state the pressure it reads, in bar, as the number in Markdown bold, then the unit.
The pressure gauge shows **0.5** bar
